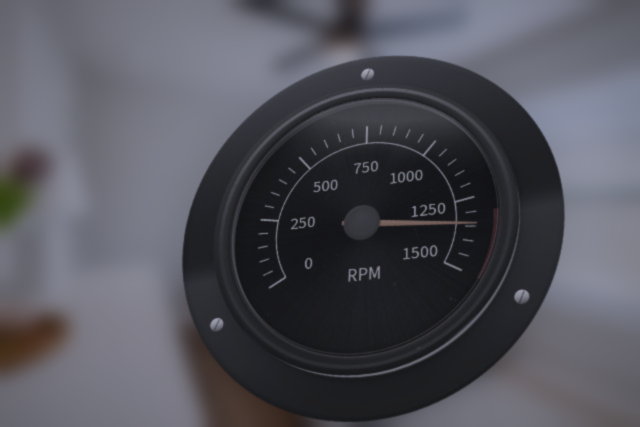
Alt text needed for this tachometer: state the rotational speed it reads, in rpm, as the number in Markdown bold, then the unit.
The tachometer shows **1350** rpm
